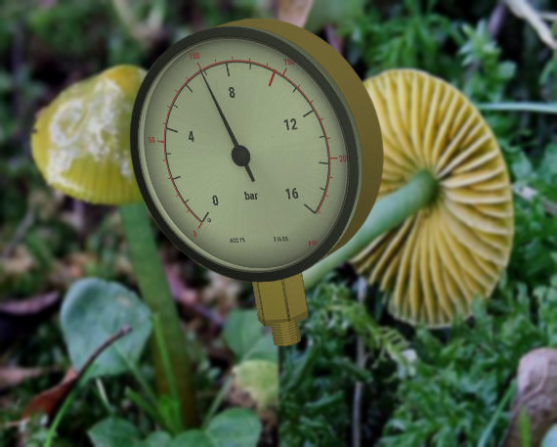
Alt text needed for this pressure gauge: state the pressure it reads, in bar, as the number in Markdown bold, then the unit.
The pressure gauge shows **7** bar
